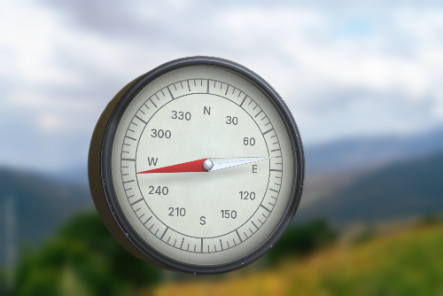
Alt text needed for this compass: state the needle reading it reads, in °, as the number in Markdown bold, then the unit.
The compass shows **260** °
